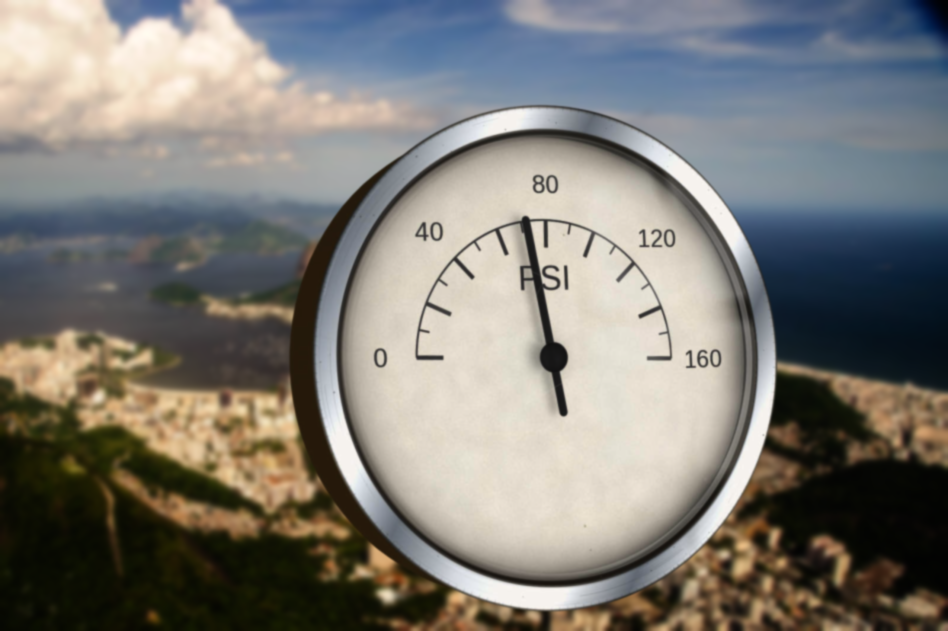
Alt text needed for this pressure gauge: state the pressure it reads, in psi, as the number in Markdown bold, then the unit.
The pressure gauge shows **70** psi
